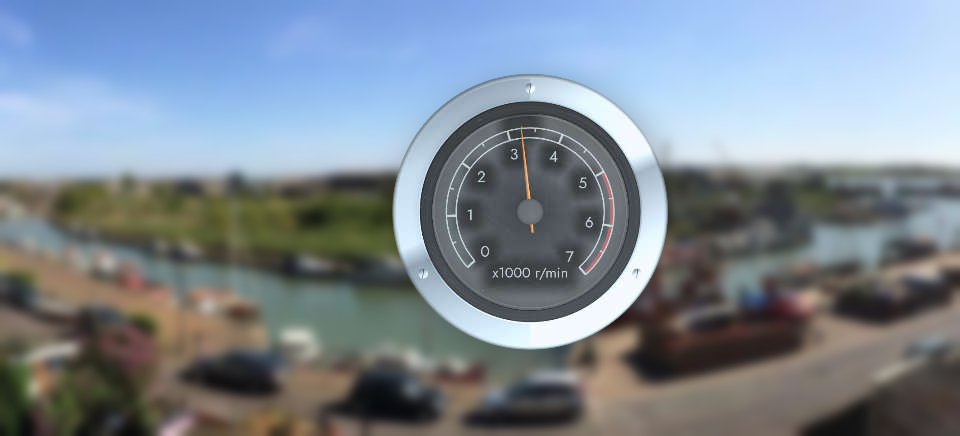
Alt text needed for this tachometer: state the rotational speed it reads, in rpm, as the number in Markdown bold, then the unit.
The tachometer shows **3250** rpm
